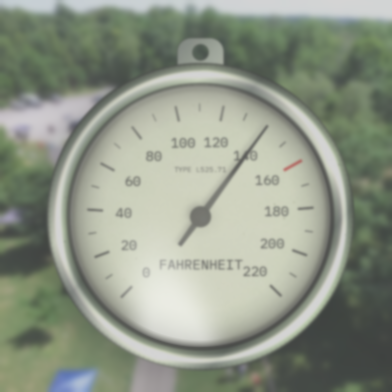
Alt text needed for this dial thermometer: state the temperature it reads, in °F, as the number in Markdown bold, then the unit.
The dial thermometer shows **140** °F
